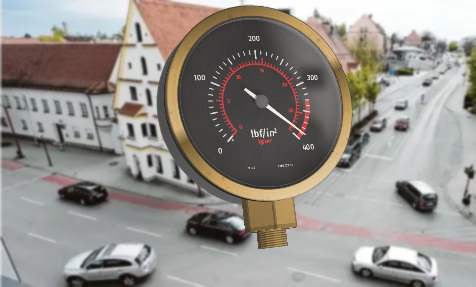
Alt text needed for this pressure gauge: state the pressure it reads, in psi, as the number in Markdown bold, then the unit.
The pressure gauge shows **390** psi
